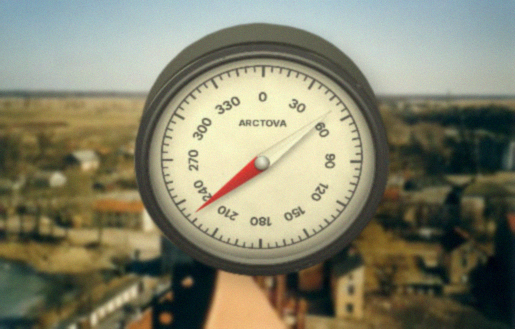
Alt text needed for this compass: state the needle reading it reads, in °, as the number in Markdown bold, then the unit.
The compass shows **230** °
